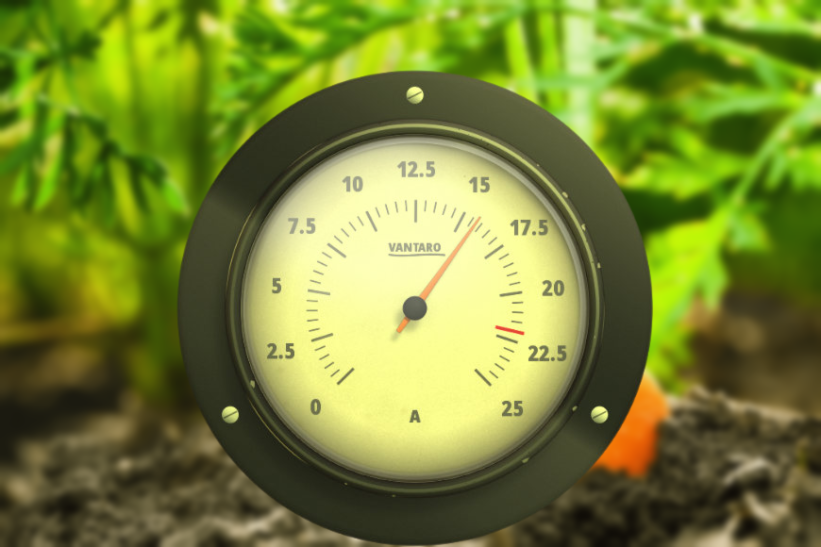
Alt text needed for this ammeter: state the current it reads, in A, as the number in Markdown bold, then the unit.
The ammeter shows **15.75** A
